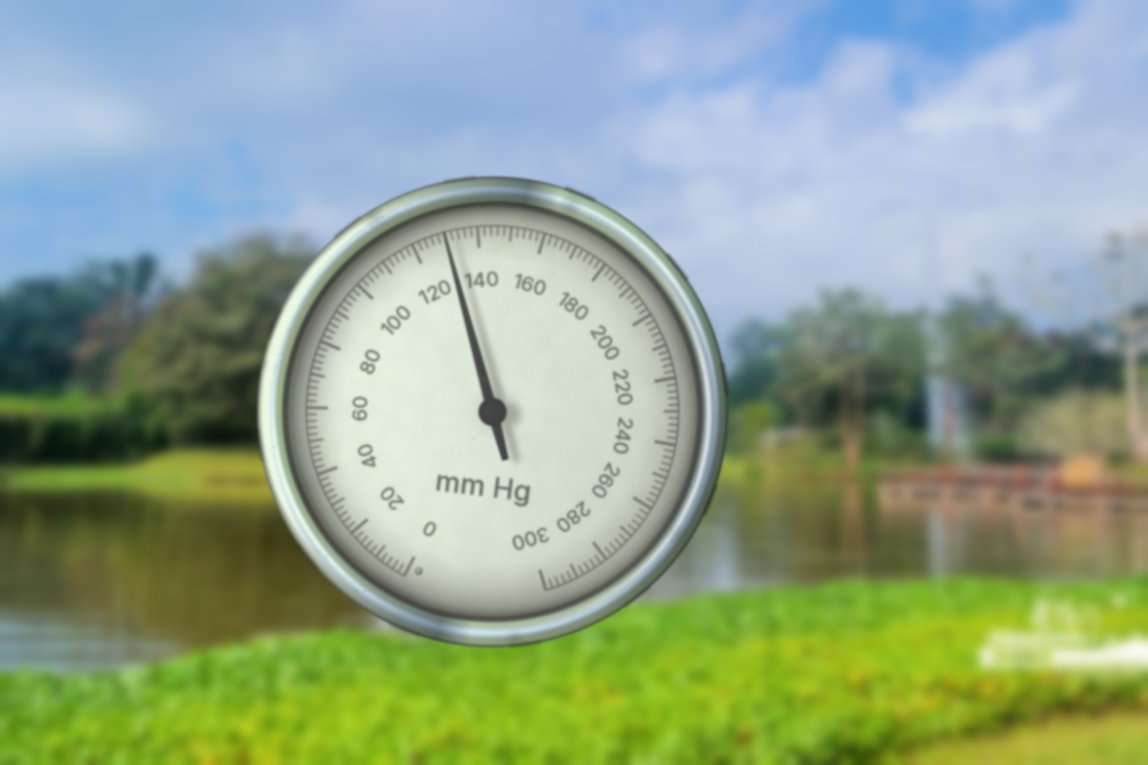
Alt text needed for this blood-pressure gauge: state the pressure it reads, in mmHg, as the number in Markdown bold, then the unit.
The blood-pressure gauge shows **130** mmHg
